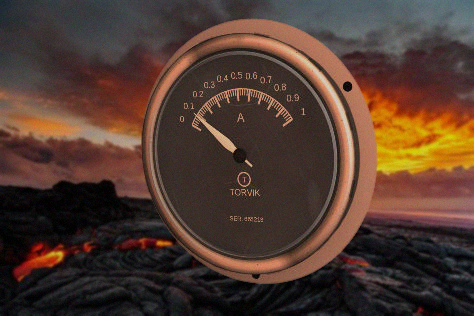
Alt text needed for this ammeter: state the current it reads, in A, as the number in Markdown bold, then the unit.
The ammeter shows **0.1** A
